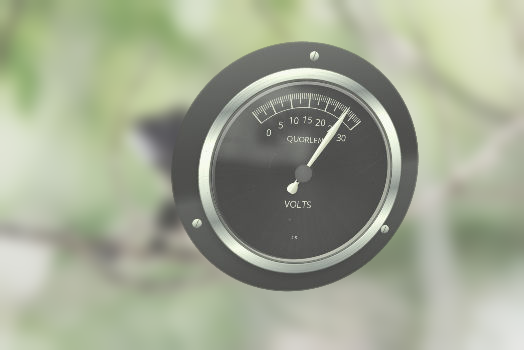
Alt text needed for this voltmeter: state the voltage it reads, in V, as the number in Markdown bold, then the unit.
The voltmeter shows **25** V
